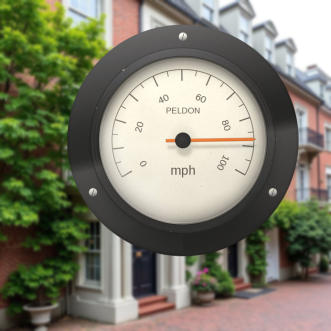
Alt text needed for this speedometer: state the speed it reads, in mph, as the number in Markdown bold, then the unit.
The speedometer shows **87.5** mph
